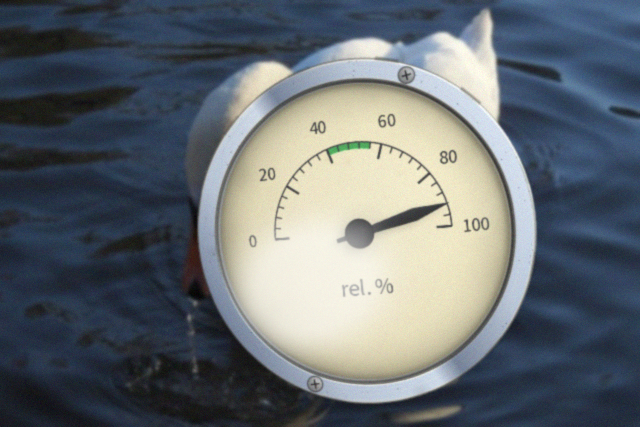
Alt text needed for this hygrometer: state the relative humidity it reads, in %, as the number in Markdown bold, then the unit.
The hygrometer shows **92** %
